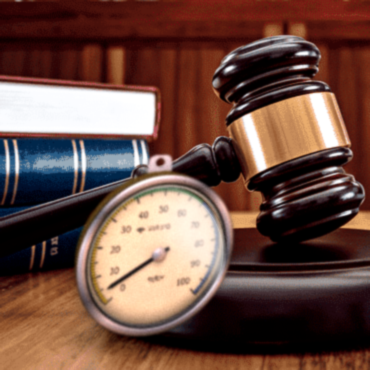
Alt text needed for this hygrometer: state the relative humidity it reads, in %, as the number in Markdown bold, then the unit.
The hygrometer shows **5** %
